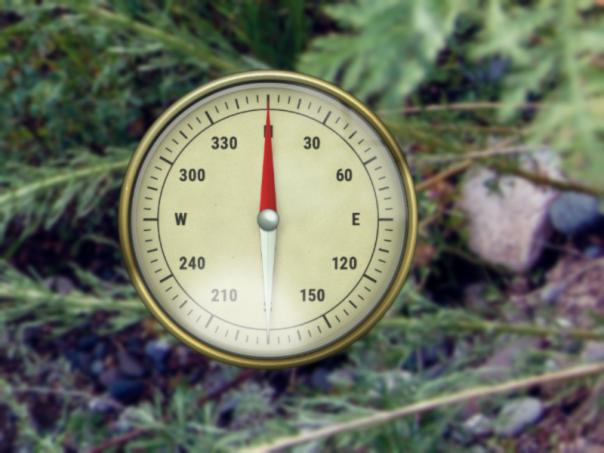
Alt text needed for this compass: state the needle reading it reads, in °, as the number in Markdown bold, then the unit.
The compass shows **0** °
